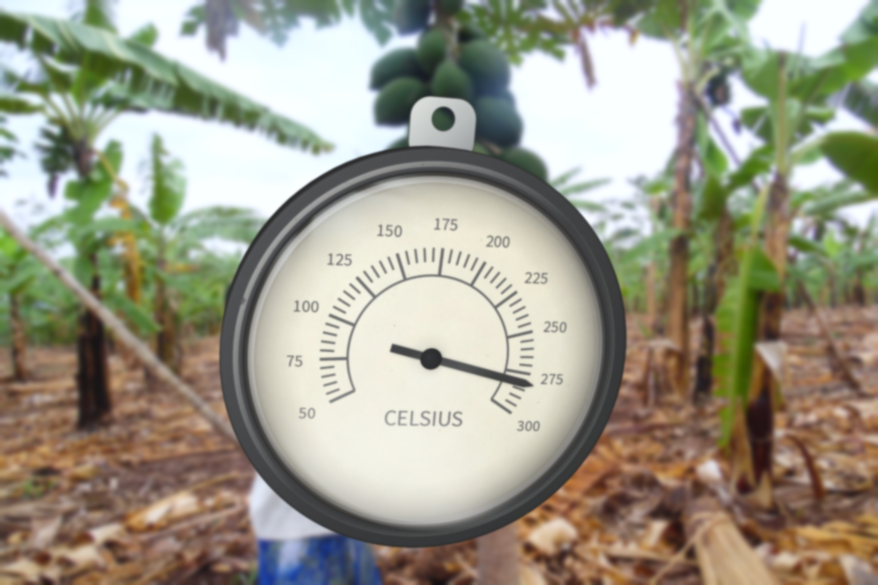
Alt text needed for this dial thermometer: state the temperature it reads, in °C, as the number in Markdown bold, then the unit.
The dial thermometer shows **280** °C
